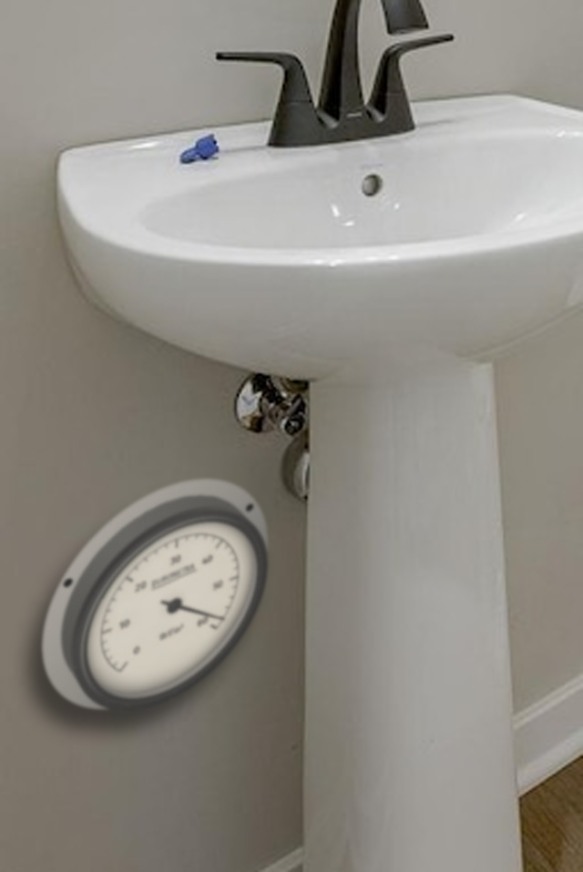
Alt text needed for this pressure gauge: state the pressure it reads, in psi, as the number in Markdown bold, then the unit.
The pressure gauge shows **58** psi
